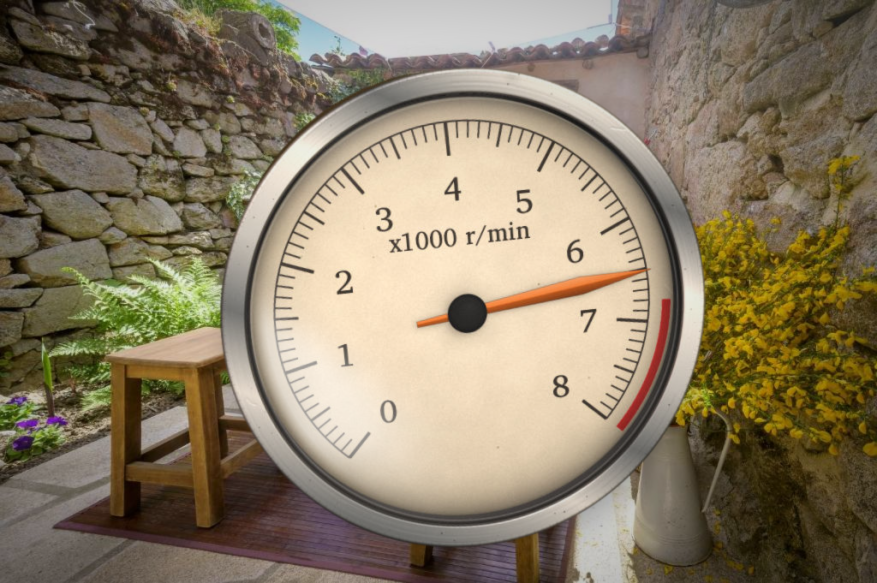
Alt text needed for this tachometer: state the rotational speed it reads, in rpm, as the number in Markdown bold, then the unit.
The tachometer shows **6500** rpm
